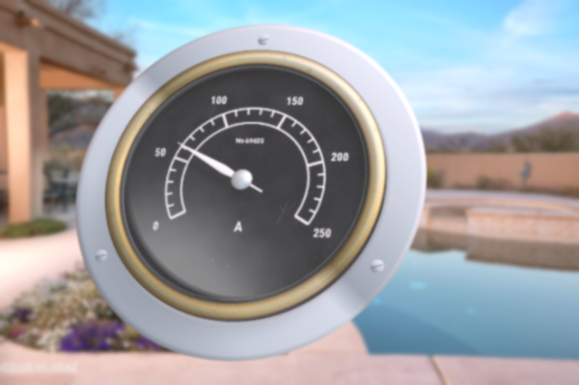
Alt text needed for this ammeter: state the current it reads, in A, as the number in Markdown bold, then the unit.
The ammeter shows **60** A
